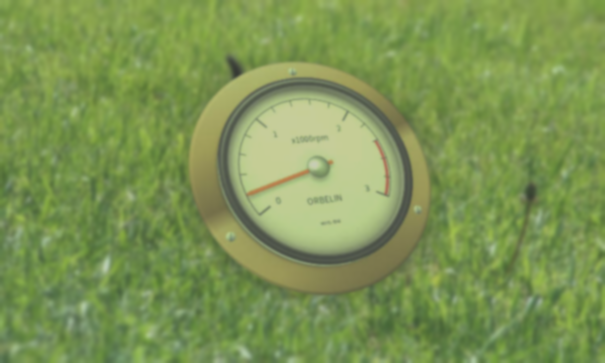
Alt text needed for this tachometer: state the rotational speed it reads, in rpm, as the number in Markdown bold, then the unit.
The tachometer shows **200** rpm
